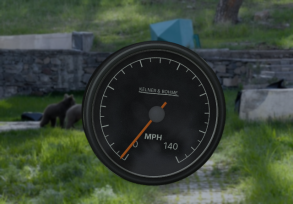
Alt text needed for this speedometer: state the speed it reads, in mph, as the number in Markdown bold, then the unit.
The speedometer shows **2.5** mph
